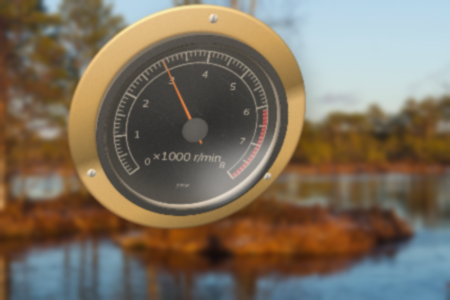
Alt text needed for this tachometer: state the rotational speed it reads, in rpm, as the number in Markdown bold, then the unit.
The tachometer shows **3000** rpm
